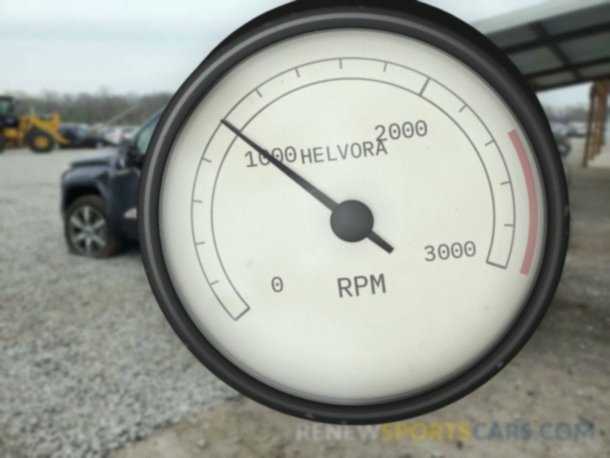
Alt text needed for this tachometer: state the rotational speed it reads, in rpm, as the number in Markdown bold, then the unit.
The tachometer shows **1000** rpm
